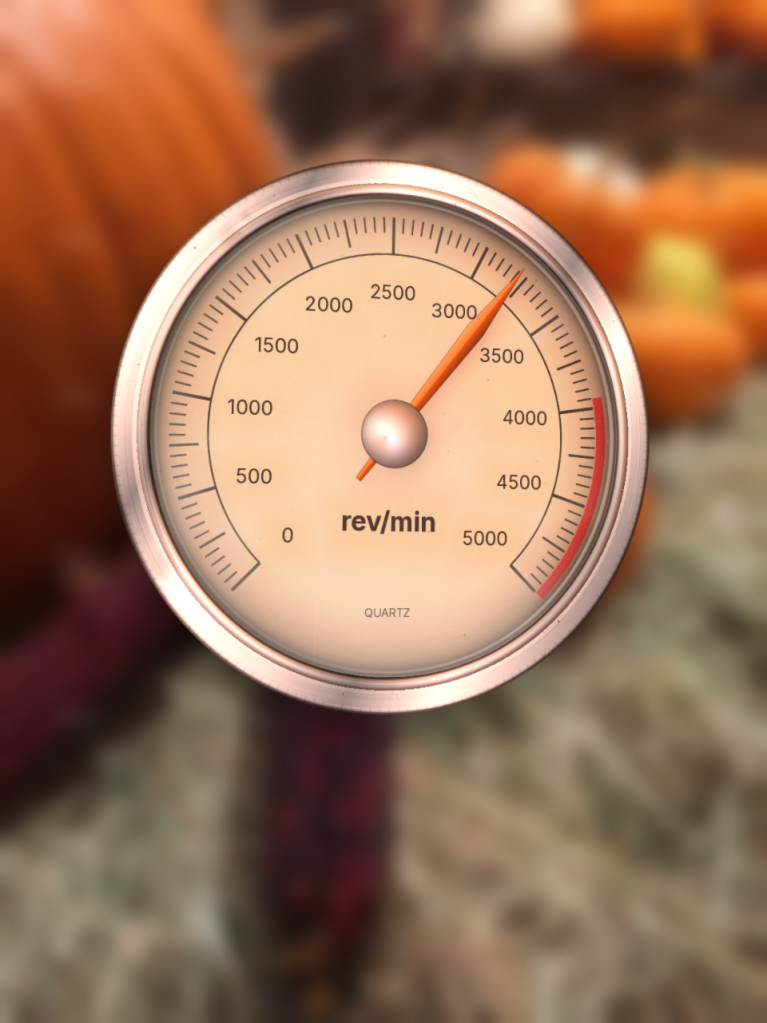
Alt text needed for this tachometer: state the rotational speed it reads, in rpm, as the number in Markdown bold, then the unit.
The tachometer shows **3200** rpm
